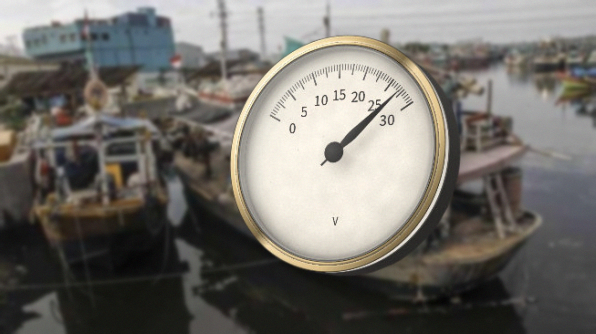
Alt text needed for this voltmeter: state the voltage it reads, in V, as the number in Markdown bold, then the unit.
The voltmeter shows **27.5** V
